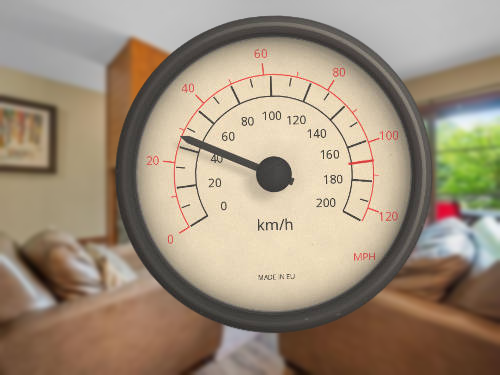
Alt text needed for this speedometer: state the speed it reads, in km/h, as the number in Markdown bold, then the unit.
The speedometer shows **45** km/h
